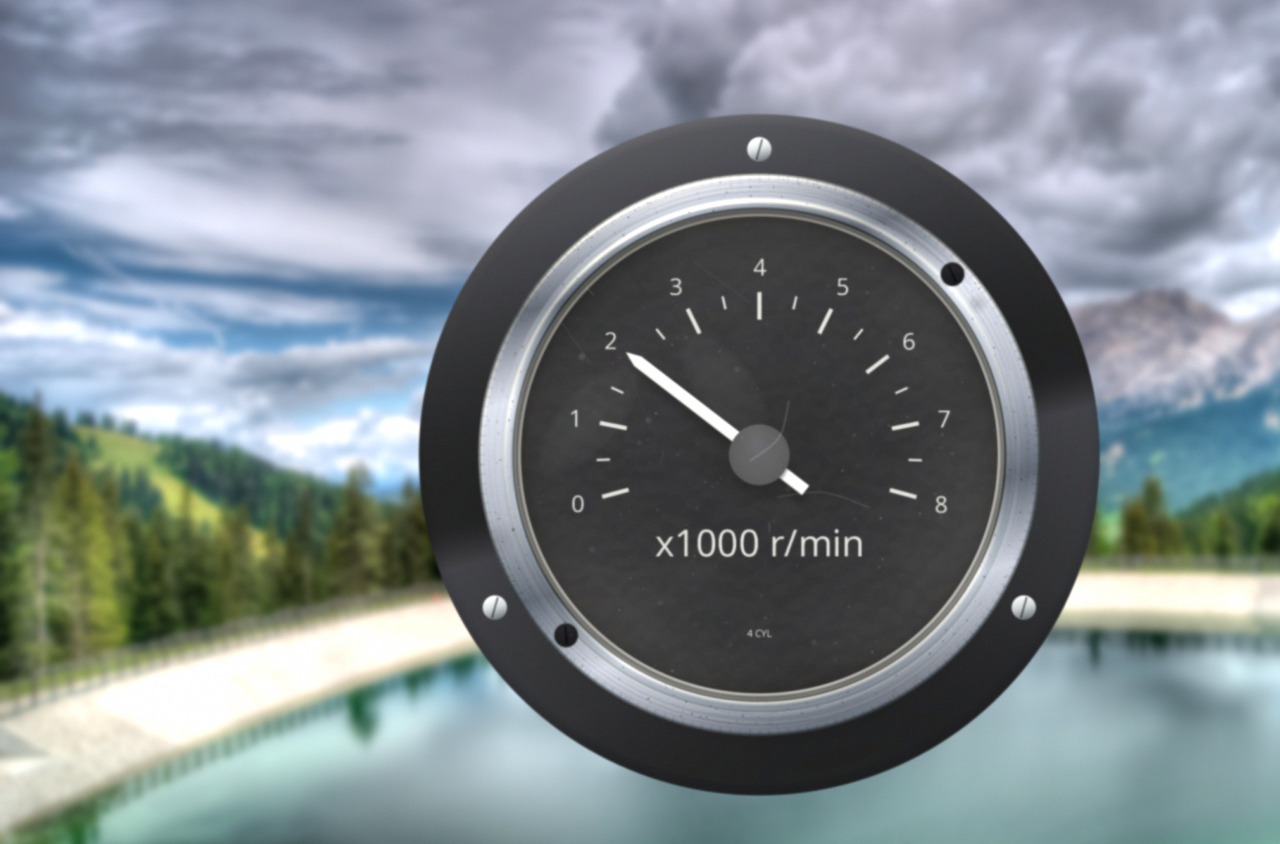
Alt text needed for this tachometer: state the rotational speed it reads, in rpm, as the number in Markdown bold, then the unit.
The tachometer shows **2000** rpm
